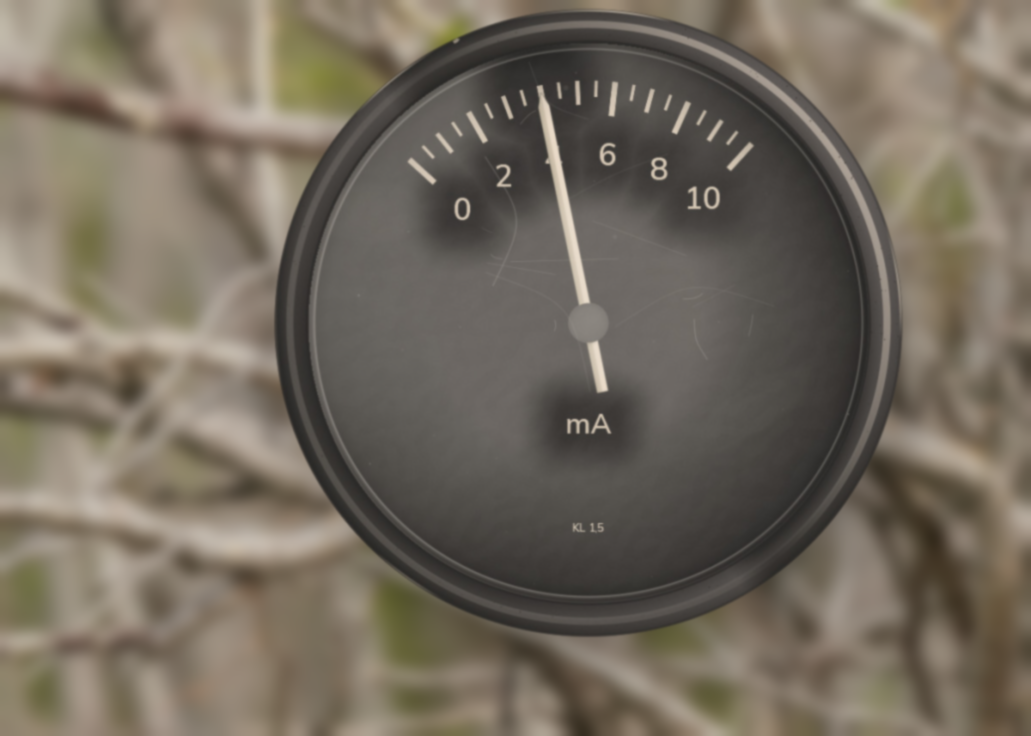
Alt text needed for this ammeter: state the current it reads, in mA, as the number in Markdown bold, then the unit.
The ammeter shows **4** mA
